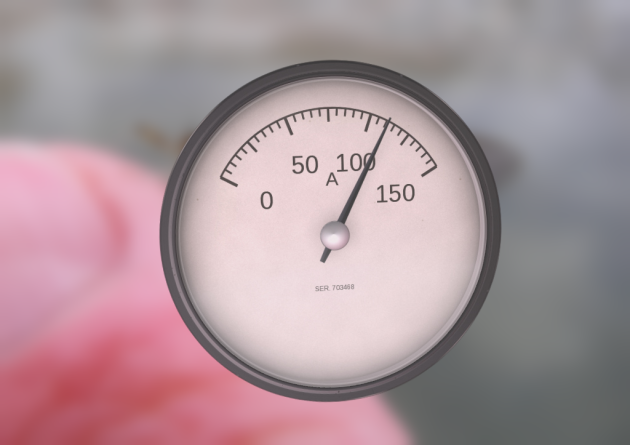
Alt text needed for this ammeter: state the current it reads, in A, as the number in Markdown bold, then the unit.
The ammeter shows **110** A
